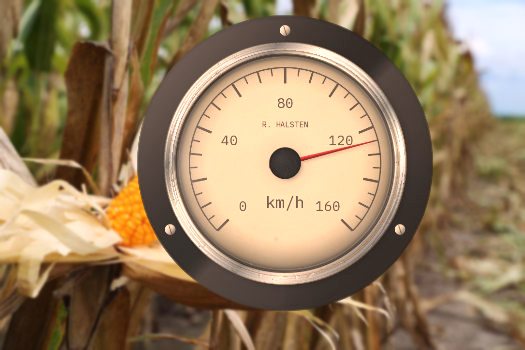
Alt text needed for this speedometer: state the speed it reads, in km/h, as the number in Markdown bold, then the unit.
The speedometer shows **125** km/h
